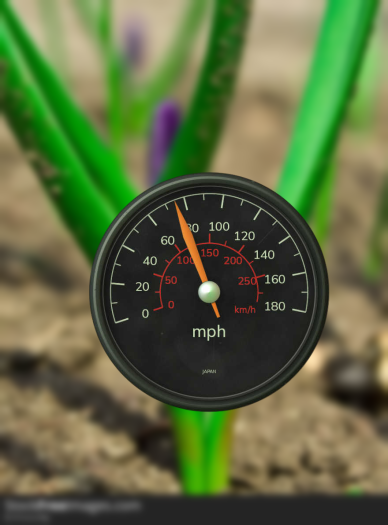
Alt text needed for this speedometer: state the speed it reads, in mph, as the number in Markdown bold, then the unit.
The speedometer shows **75** mph
